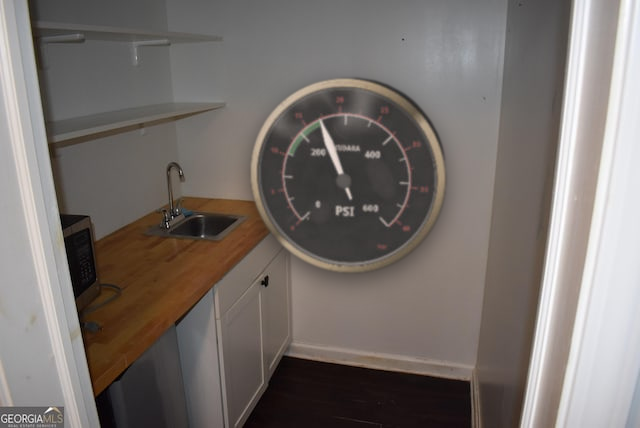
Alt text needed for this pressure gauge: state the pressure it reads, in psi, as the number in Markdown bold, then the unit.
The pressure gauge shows **250** psi
